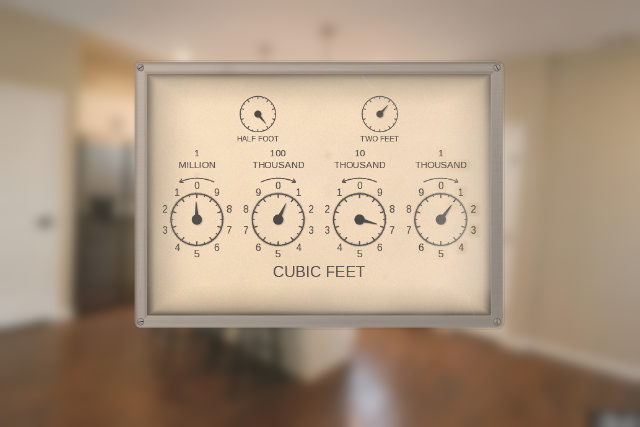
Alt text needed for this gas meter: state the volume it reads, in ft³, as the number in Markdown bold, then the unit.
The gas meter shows **7100** ft³
